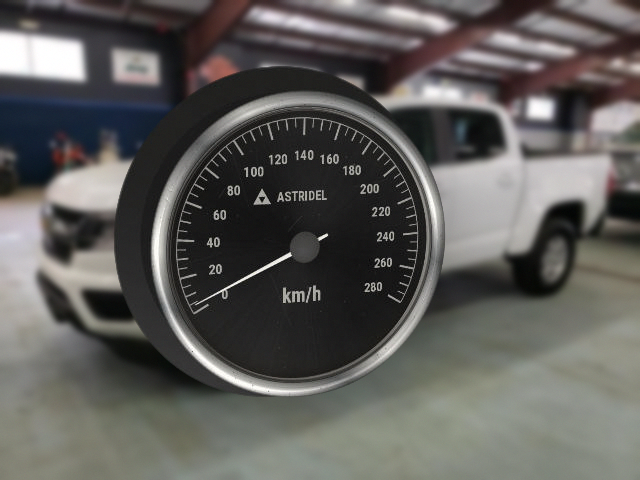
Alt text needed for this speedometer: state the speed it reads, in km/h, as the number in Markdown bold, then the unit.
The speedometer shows **5** km/h
